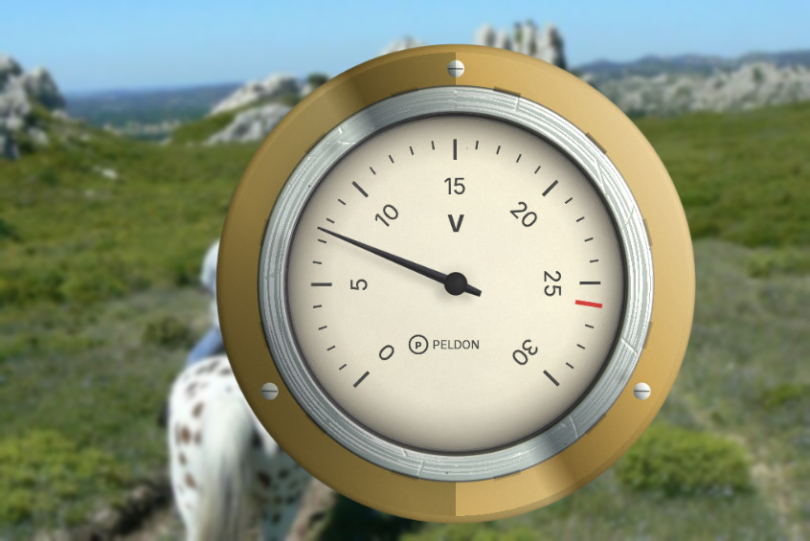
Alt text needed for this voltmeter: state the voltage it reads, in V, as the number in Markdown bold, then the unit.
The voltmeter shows **7.5** V
